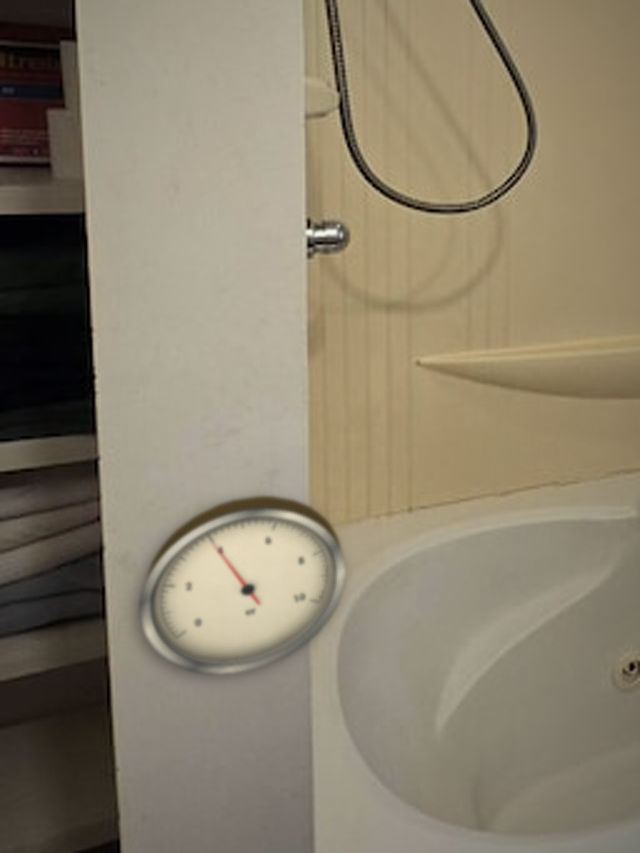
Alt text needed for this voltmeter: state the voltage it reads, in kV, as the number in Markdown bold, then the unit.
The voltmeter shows **4** kV
